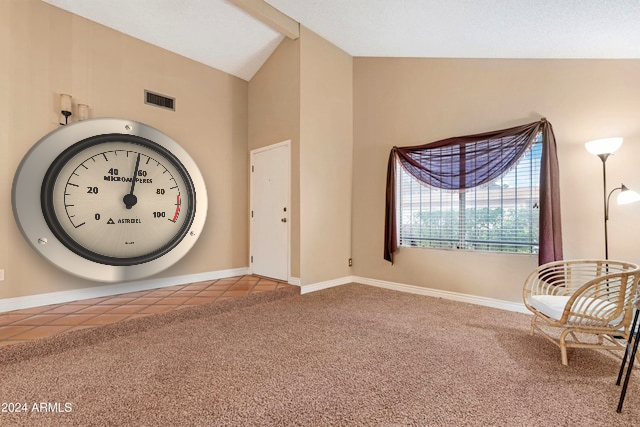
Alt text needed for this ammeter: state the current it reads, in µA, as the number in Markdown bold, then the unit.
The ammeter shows **55** µA
